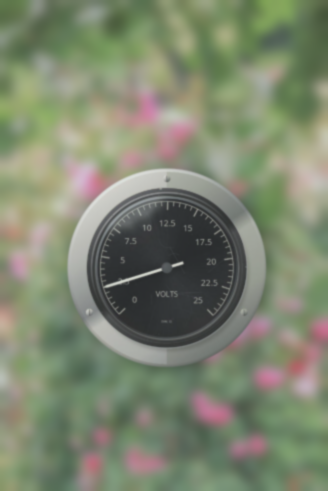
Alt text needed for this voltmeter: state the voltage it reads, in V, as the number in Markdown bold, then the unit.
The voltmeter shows **2.5** V
